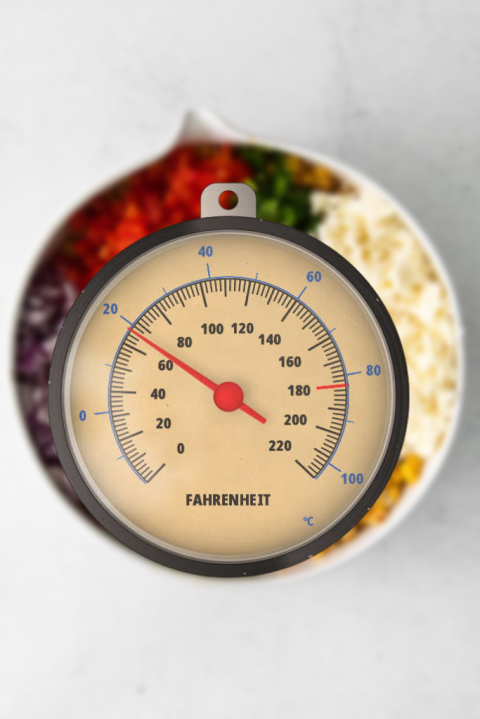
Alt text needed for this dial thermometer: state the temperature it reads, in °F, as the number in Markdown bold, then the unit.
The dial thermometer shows **66** °F
